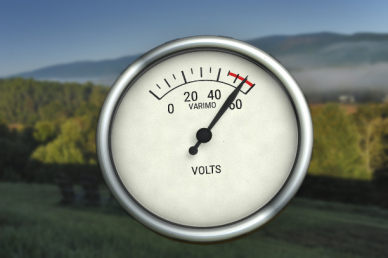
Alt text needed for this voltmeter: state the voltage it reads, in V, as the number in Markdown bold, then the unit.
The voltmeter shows **55** V
